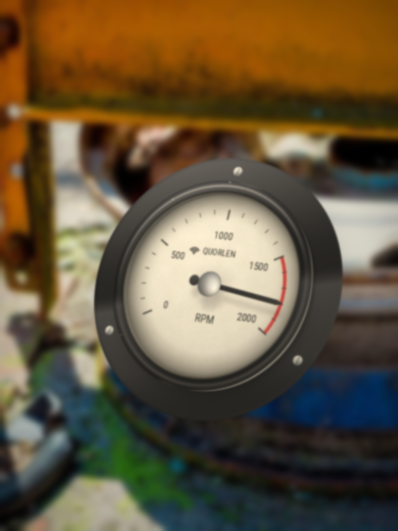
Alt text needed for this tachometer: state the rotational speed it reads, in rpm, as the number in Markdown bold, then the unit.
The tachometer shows **1800** rpm
